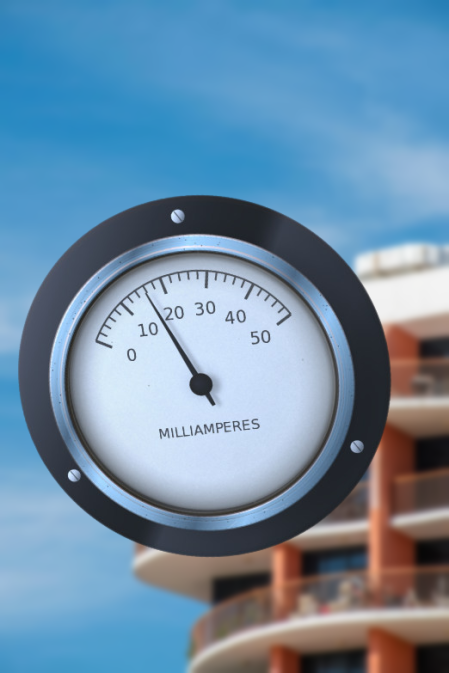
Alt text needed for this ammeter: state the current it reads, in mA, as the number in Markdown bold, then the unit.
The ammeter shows **16** mA
